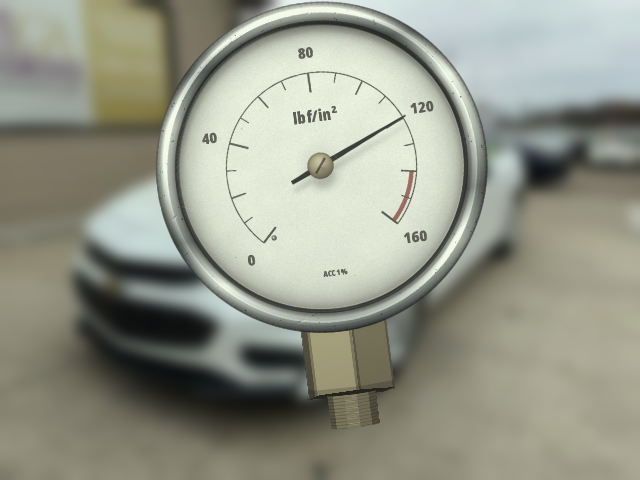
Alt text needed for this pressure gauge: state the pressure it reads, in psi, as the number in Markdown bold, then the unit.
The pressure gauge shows **120** psi
